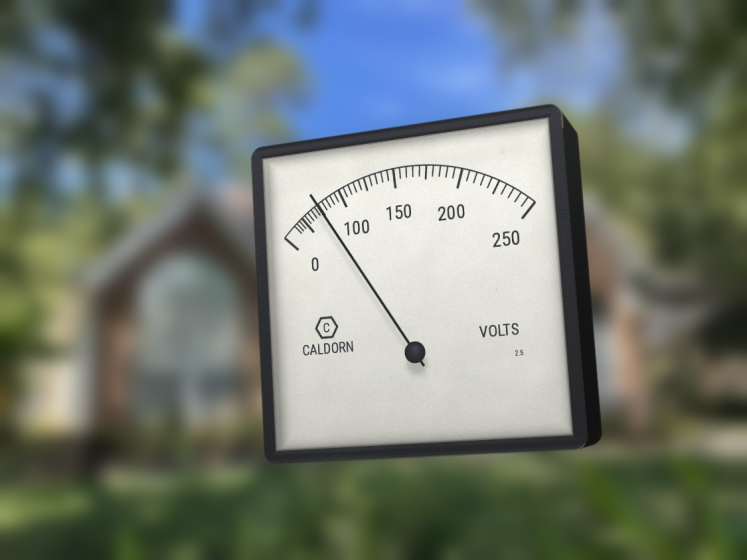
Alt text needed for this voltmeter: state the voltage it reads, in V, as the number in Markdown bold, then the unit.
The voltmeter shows **75** V
